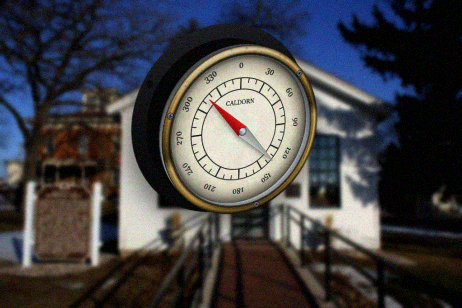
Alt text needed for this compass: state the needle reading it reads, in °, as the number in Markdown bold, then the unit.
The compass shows **315** °
